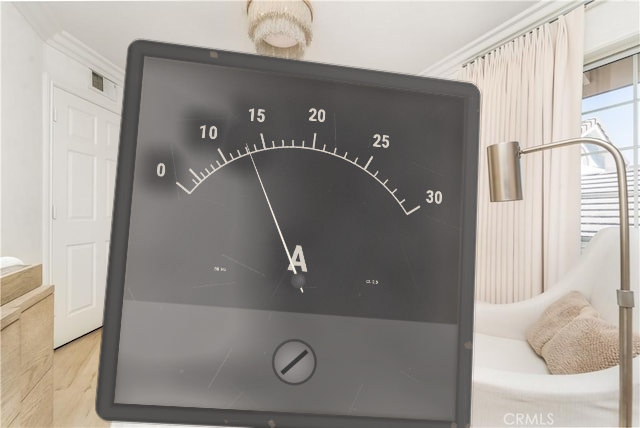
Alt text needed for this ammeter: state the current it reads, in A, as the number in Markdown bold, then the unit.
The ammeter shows **13** A
